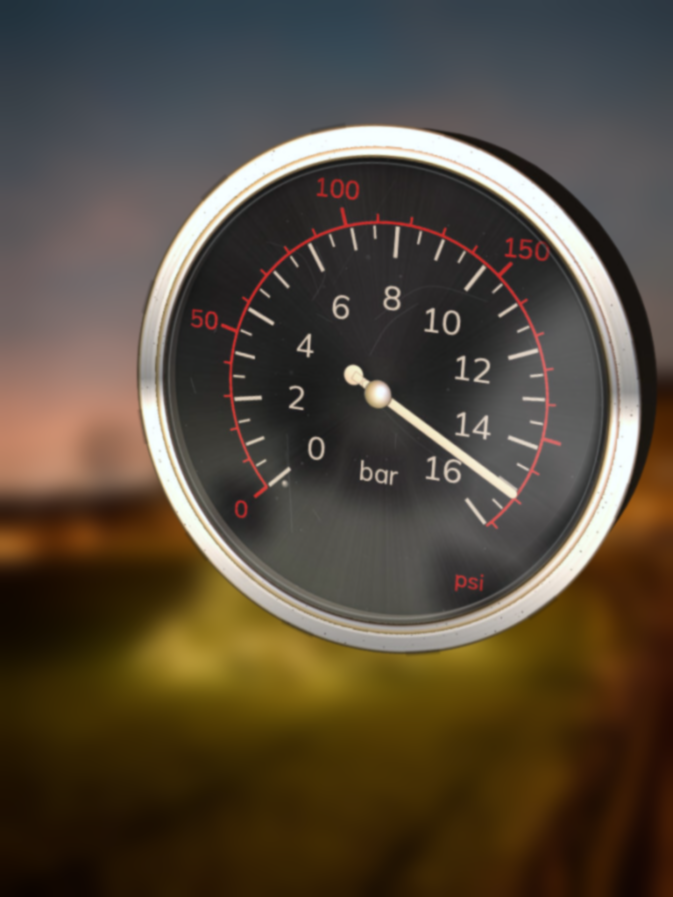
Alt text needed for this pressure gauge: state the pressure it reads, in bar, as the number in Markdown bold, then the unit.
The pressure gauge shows **15** bar
